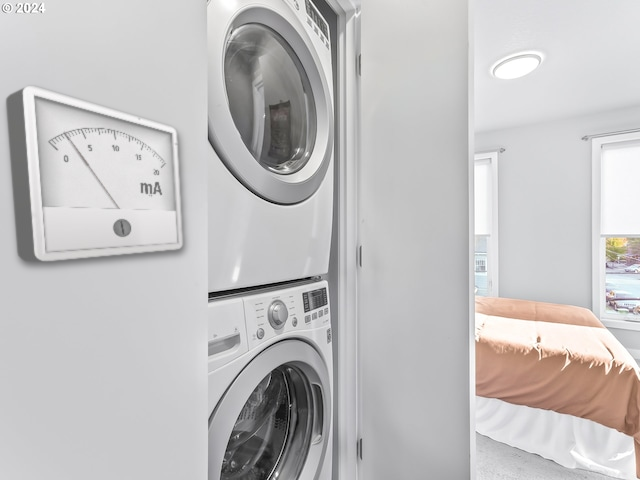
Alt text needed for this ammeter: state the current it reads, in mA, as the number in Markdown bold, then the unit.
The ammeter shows **2.5** mA
